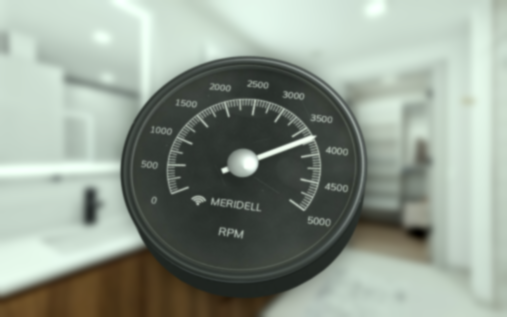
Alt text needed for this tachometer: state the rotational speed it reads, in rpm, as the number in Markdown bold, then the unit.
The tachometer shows **3750** rpm
